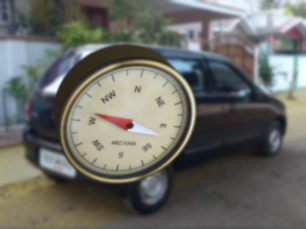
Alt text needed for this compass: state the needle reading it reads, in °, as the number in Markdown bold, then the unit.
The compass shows **285** °
